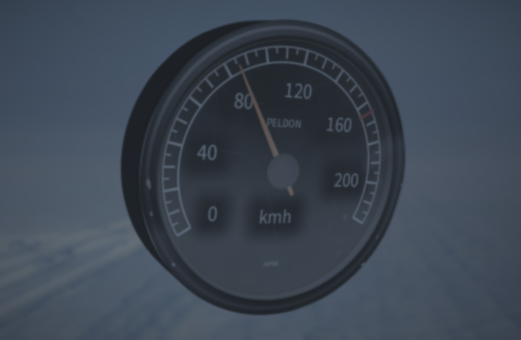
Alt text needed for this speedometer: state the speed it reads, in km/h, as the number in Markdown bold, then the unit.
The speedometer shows **85** km/h
